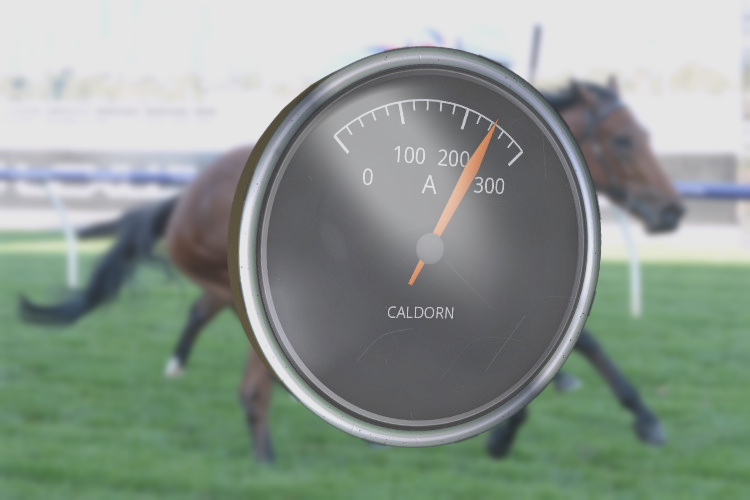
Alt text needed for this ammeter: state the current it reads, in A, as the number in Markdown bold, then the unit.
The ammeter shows **240** A
